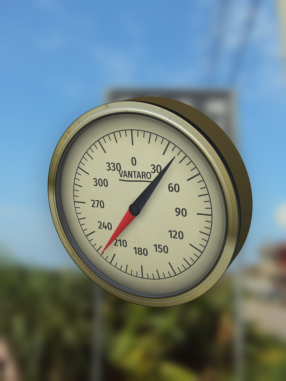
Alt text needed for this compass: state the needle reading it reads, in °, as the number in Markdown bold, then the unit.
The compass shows **220** °
